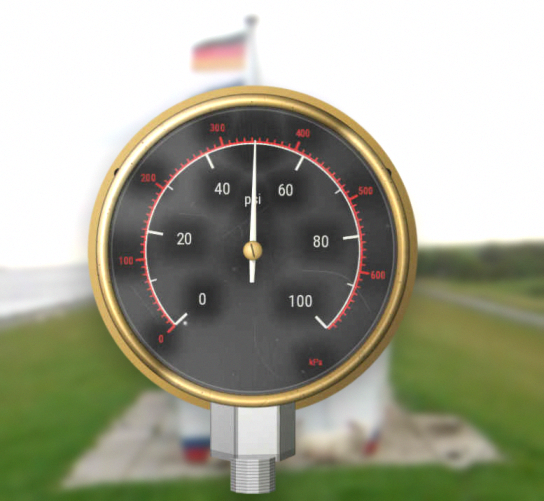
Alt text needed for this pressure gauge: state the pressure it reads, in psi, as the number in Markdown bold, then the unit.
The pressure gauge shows **50** psi
